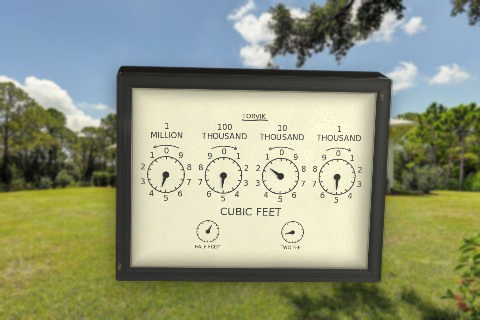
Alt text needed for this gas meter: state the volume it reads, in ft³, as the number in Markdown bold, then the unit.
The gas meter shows **451500** ft³
